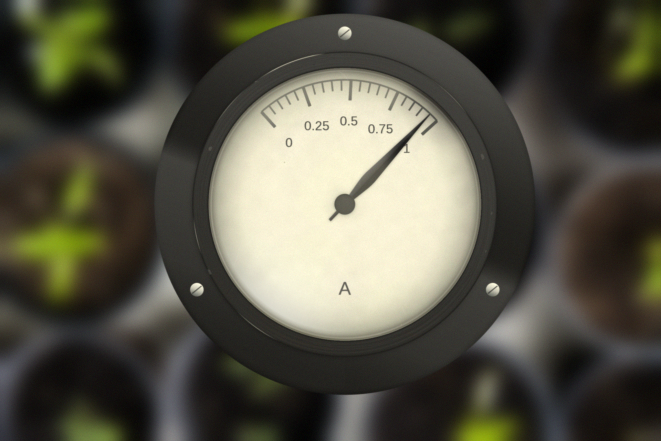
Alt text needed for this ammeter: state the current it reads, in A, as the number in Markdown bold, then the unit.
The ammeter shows **0.95** A
